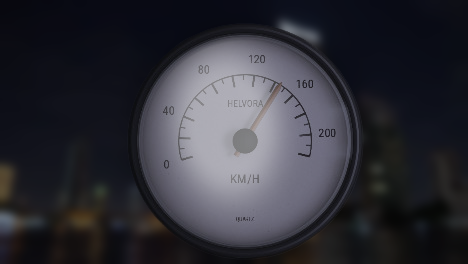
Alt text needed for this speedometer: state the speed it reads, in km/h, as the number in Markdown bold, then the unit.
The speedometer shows **145** km/h
